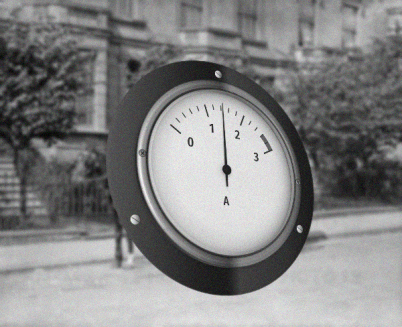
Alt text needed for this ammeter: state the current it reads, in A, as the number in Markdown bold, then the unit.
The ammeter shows **1.4** A
